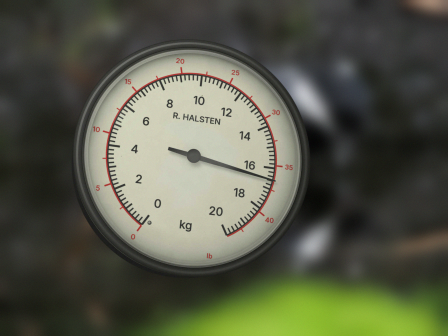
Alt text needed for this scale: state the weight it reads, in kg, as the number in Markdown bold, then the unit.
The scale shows **16.6** kg
